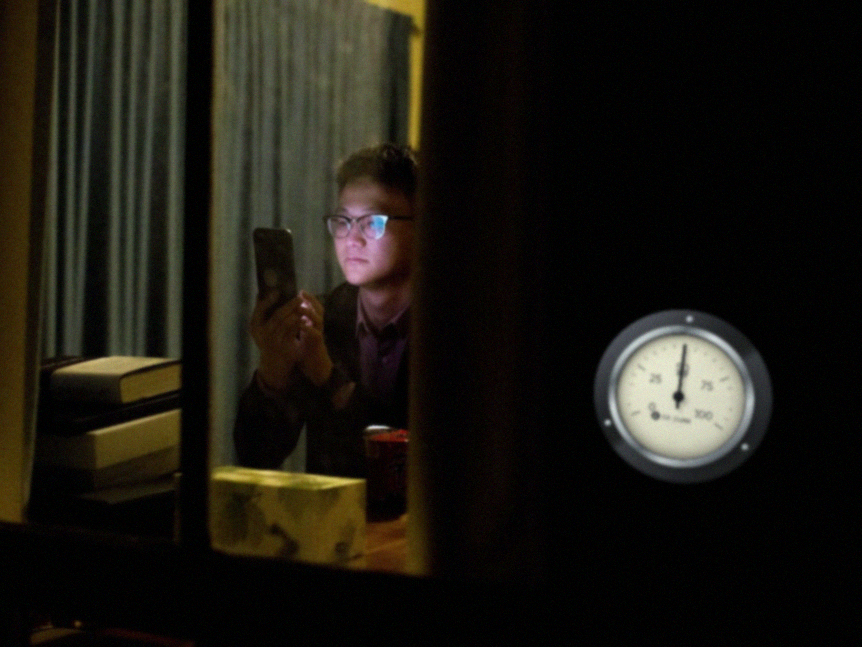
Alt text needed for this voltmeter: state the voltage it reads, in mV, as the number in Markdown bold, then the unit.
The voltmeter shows **50** mV
